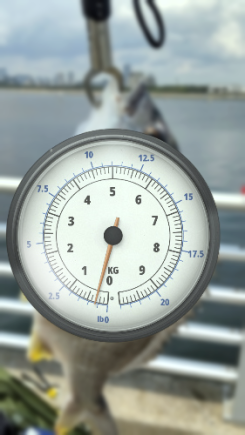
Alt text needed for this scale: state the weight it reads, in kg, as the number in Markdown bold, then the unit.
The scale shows **0.3** kg
